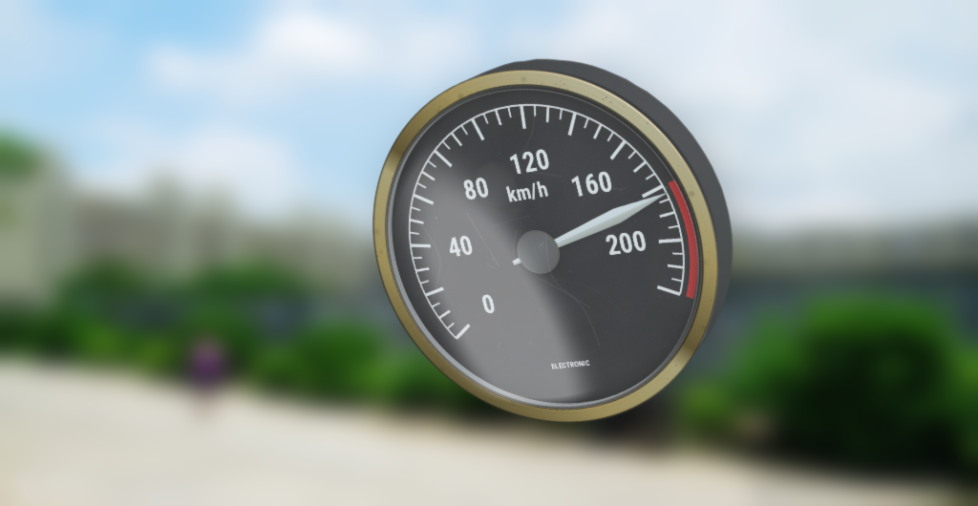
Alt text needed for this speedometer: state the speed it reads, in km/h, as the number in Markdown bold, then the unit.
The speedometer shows **182.5** km/h
